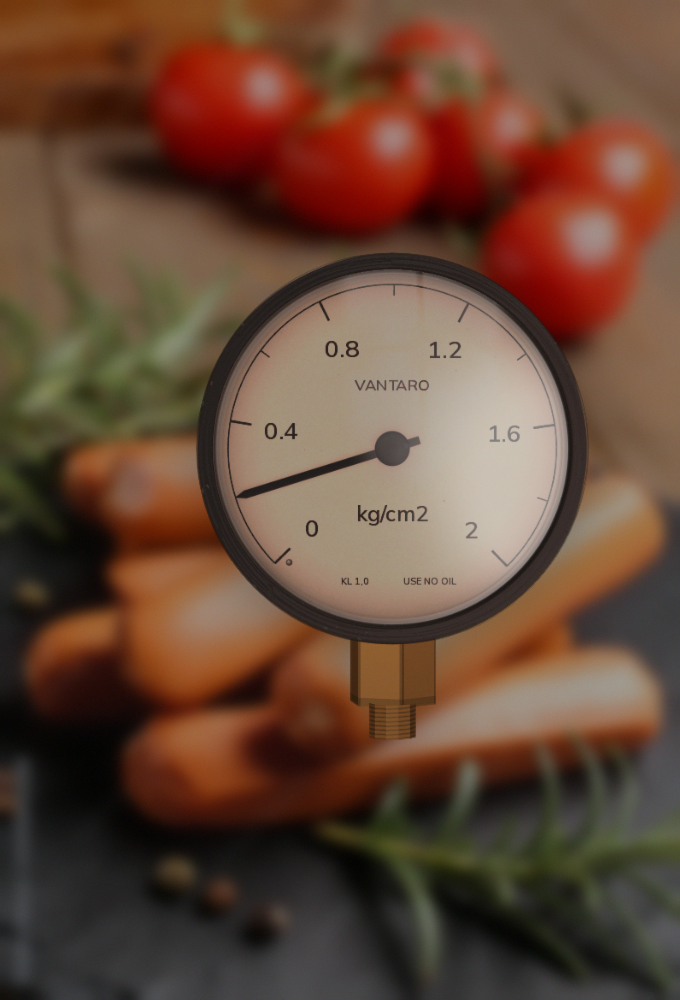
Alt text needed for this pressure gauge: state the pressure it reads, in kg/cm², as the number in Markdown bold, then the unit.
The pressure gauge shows **0.2** kg/cm²
